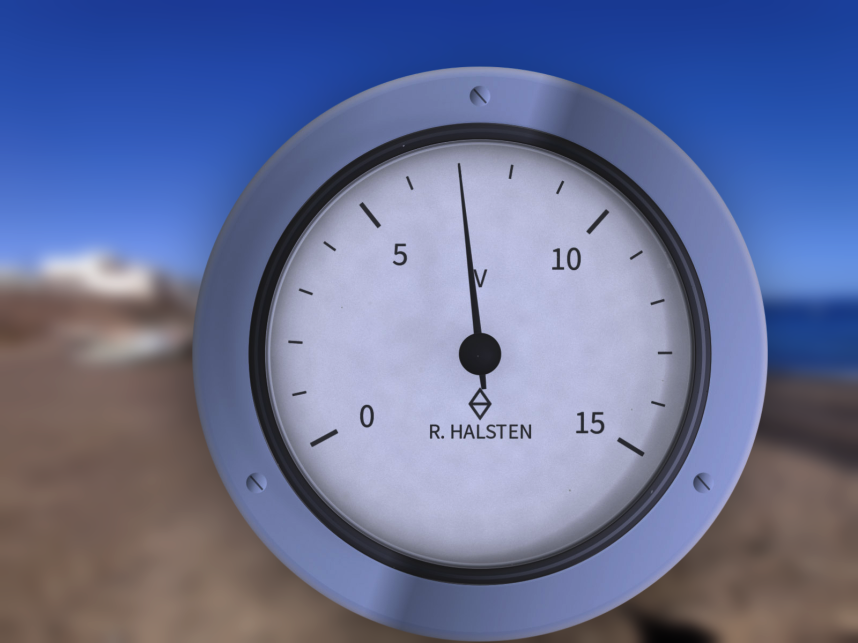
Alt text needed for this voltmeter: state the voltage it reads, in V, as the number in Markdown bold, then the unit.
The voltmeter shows **7** V
